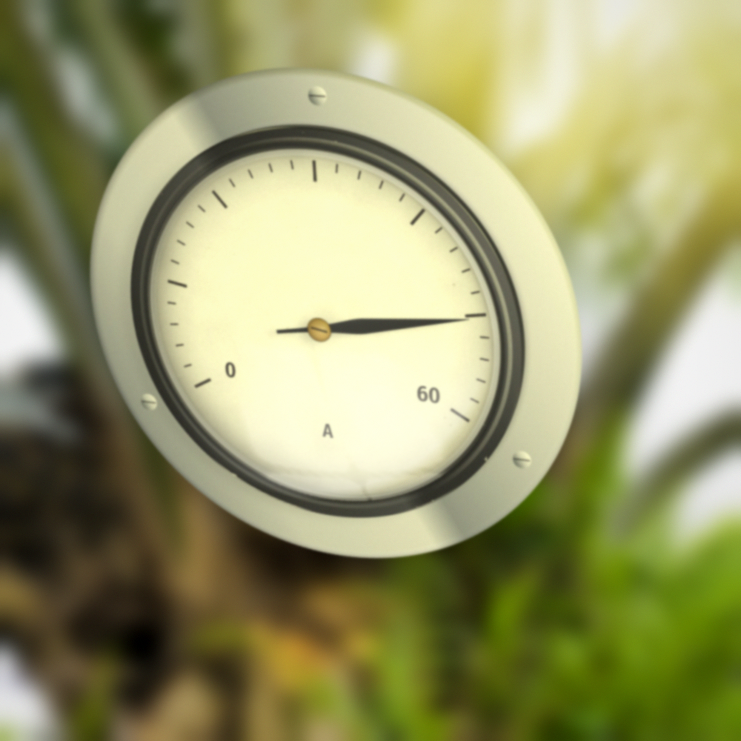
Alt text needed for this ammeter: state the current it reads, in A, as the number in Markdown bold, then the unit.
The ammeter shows **50** A
